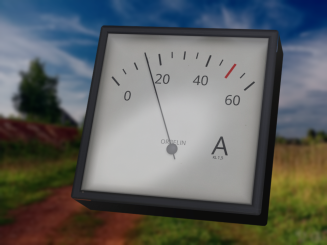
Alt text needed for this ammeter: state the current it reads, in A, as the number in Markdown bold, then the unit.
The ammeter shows **15** A
